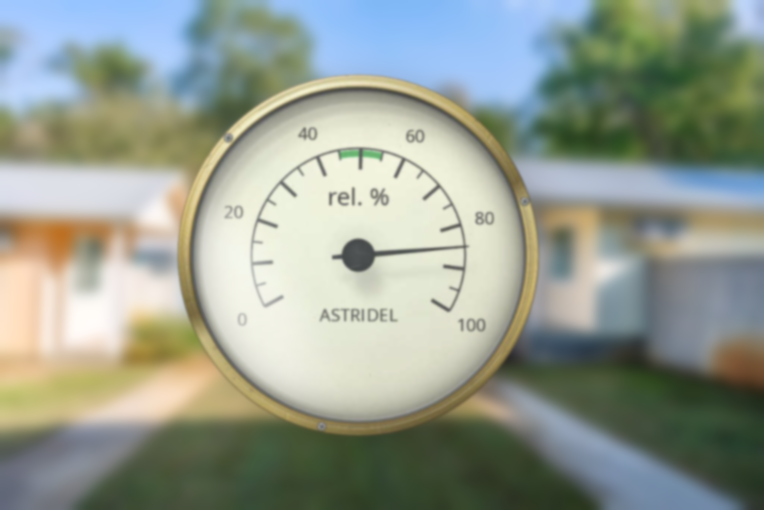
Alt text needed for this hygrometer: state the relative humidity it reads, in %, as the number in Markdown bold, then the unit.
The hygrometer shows **85** %
